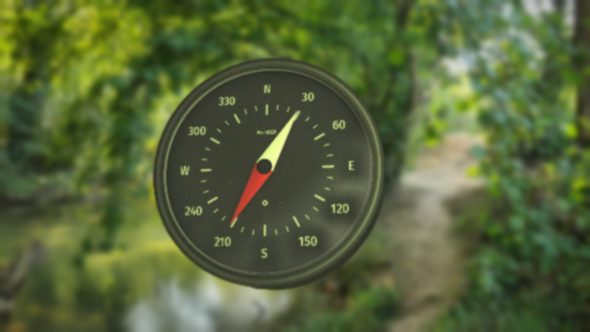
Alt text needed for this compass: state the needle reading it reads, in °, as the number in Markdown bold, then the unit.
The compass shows **210** °
